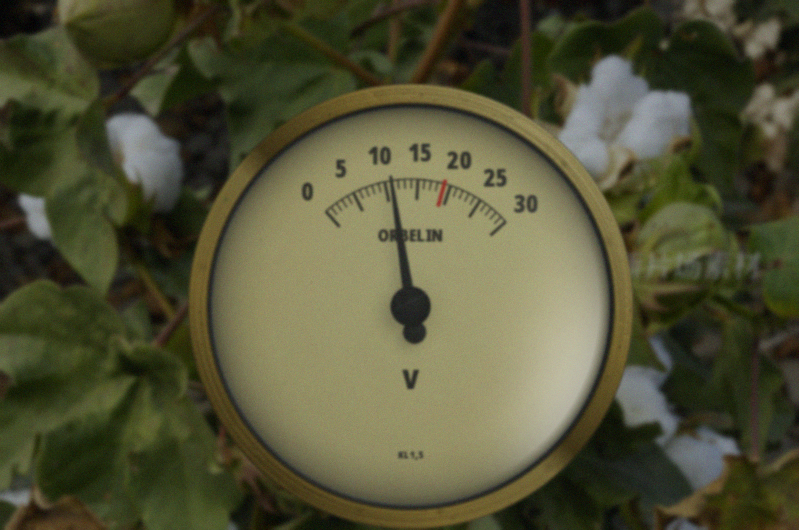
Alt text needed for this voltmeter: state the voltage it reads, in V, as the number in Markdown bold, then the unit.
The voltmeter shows **11** V
